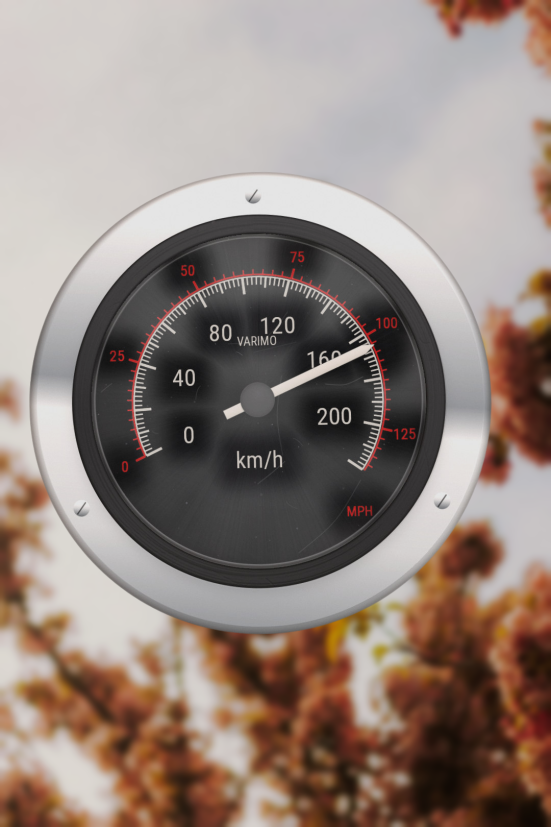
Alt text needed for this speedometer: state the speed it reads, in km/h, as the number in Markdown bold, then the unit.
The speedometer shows **166** km/h
